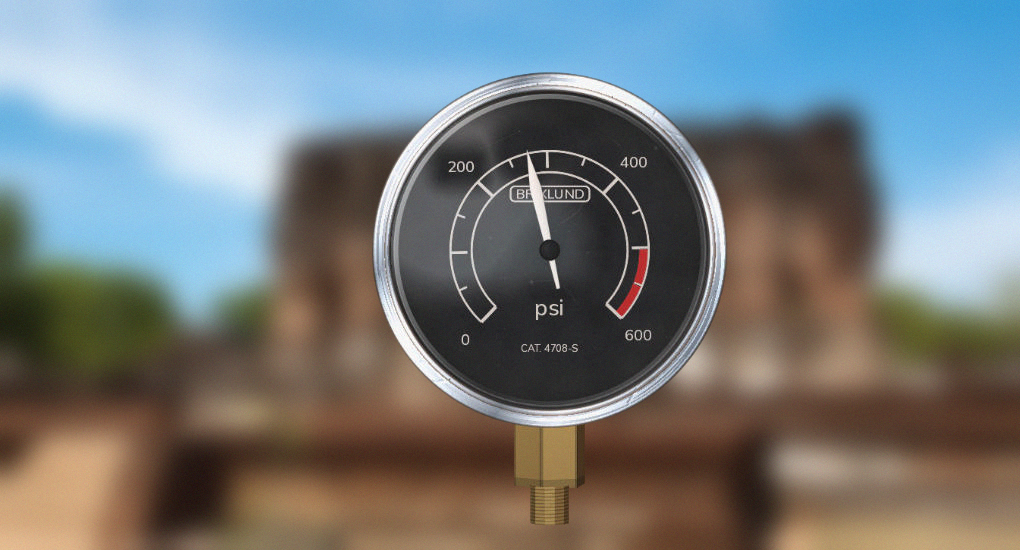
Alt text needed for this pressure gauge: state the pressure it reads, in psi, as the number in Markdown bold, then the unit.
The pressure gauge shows **275** psi
